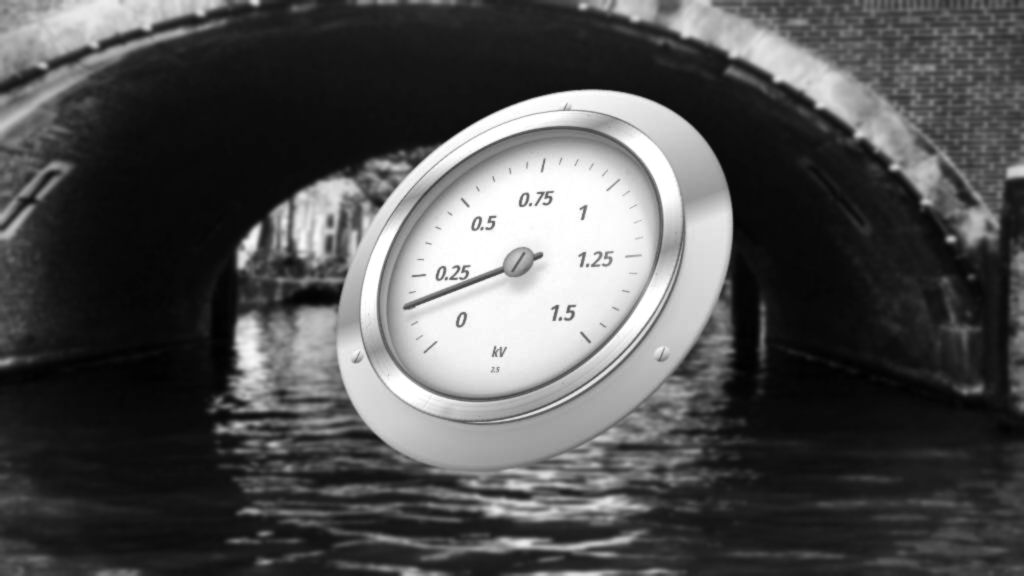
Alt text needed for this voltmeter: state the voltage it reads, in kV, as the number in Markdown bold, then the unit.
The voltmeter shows **0.15** kV
